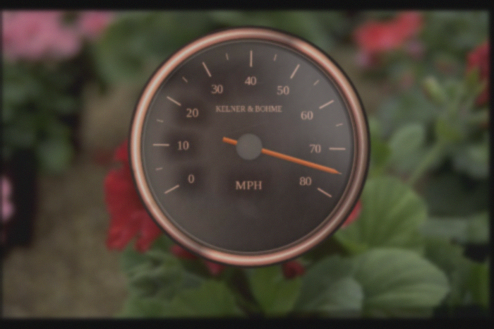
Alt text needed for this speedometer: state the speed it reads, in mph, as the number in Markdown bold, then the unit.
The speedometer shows **75** mph
